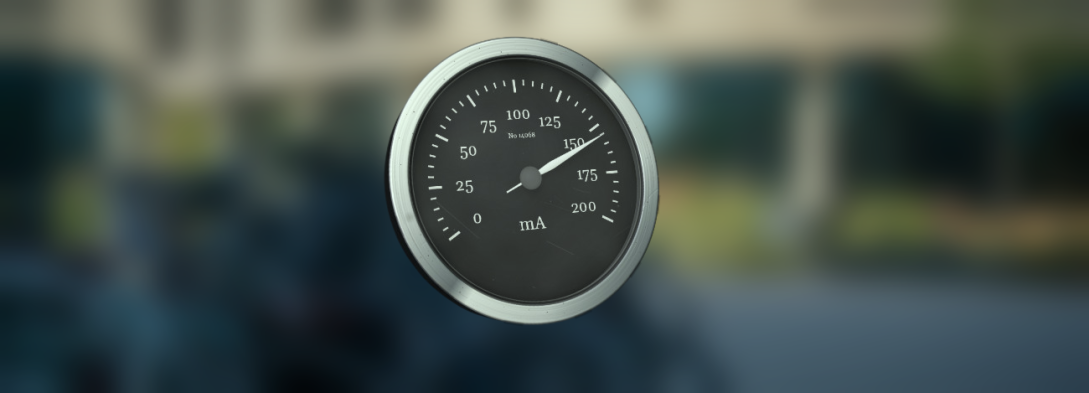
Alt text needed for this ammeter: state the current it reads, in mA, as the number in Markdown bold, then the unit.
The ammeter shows **155** mA
